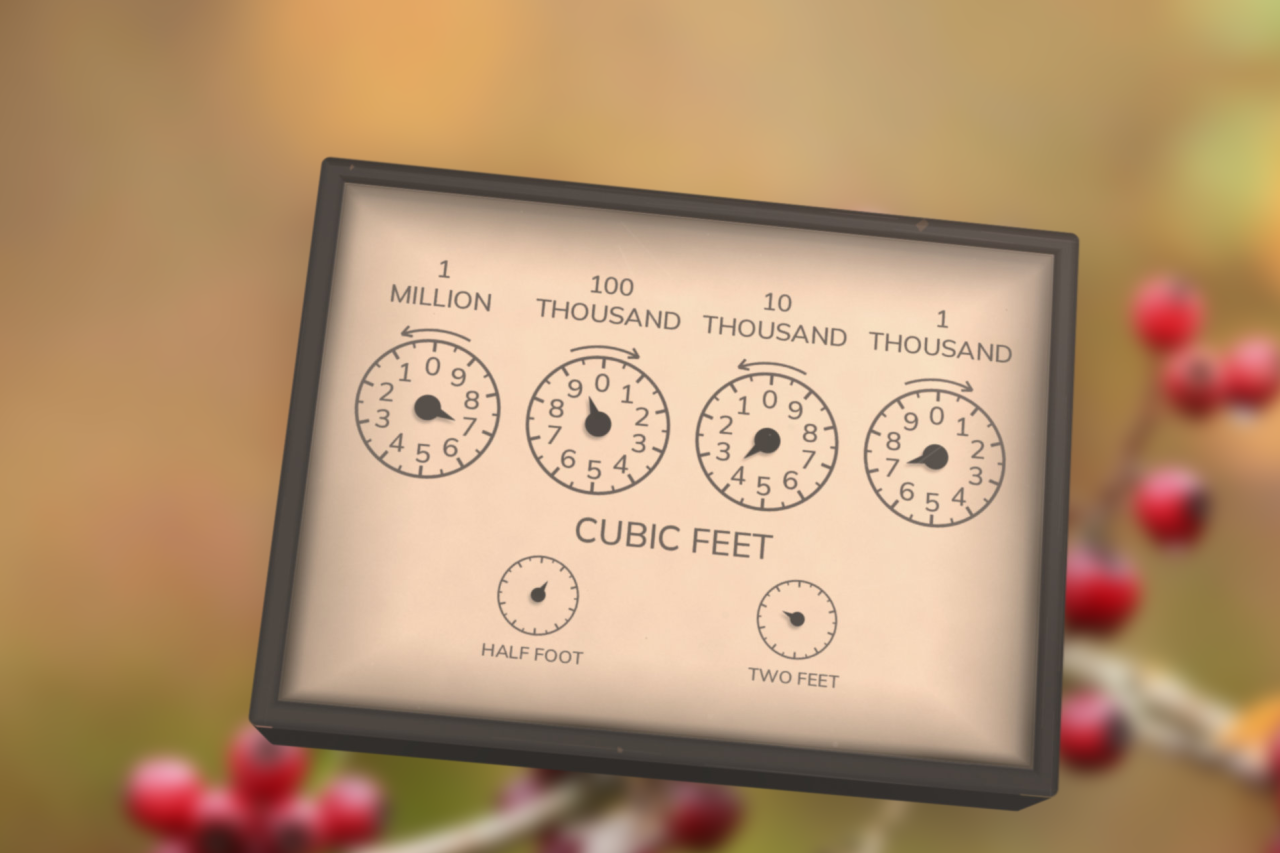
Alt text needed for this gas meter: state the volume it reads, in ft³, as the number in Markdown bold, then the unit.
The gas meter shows **693700** ft³
